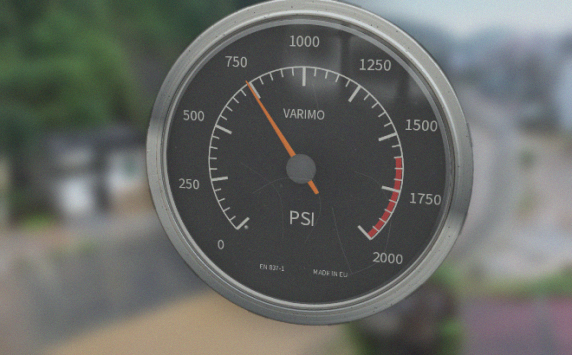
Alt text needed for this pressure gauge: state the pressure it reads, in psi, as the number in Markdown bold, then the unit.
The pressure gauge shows **750** psi
